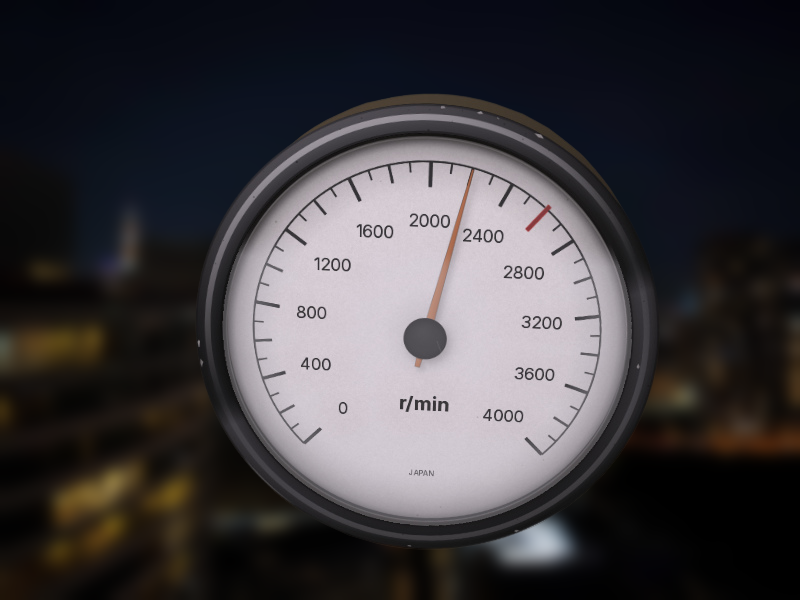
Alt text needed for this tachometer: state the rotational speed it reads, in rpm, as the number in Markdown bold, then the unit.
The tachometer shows **2200** rpm
